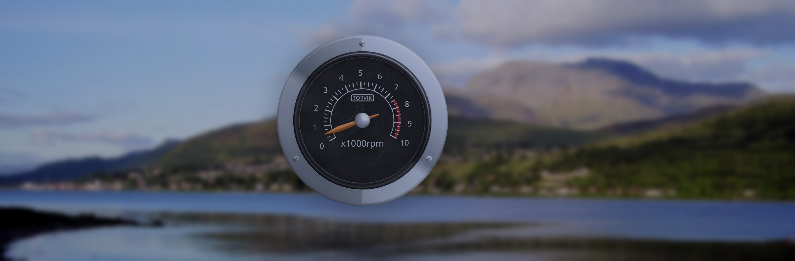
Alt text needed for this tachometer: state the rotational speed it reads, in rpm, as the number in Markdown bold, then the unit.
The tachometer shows **500** rpm
